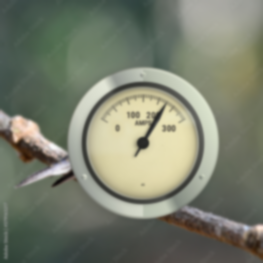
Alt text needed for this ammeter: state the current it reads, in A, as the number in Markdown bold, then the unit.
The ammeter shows **225** A
